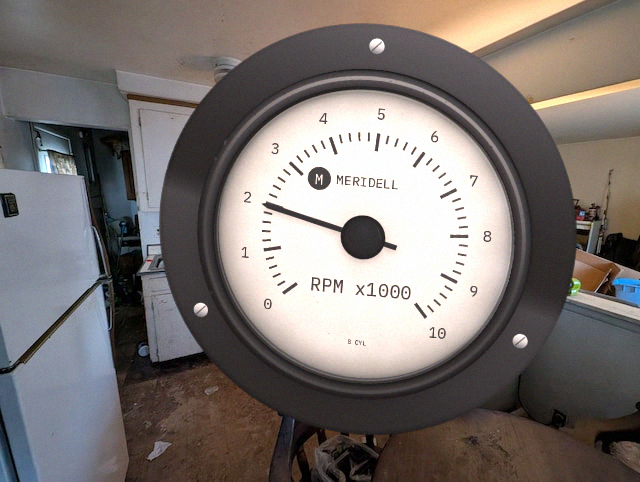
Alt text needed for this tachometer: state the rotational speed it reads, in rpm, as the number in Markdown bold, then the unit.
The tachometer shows **2000** rpm
